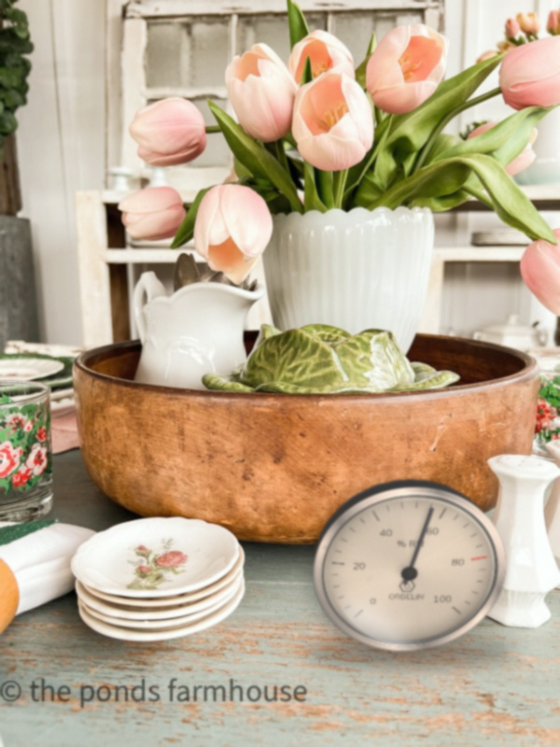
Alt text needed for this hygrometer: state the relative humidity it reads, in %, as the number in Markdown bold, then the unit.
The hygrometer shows **56** %
